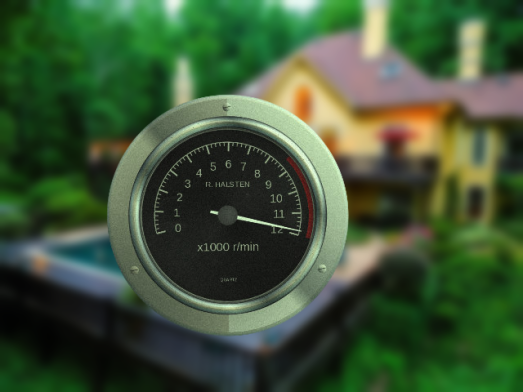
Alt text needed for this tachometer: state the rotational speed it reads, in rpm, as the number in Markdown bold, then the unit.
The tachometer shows **11800** rpm
